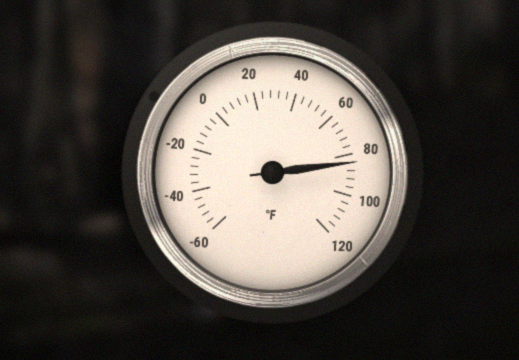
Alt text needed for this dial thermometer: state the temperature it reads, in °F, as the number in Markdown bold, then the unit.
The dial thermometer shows **84** °F
